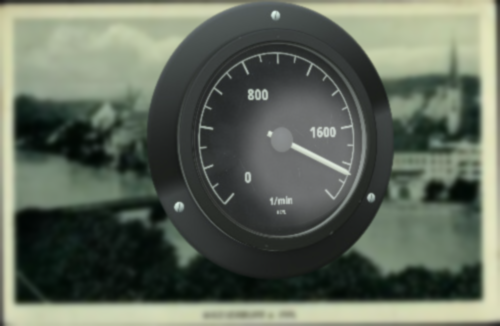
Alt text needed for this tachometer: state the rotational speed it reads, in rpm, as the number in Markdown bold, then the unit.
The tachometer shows **1850** rpm
